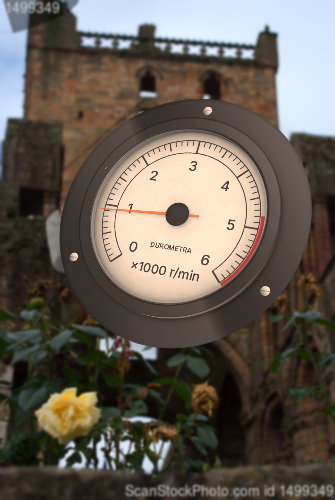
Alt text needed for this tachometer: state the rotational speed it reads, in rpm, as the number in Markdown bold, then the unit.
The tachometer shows **900** rpm
